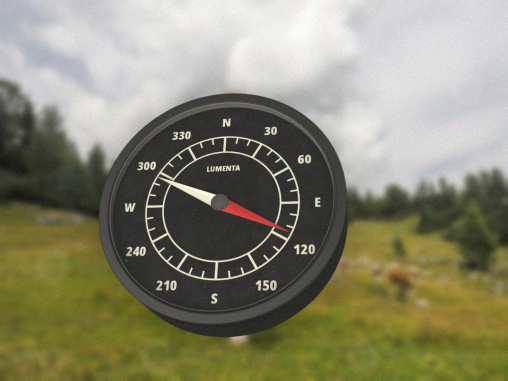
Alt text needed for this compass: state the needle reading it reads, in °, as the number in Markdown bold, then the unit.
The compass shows **115** °
